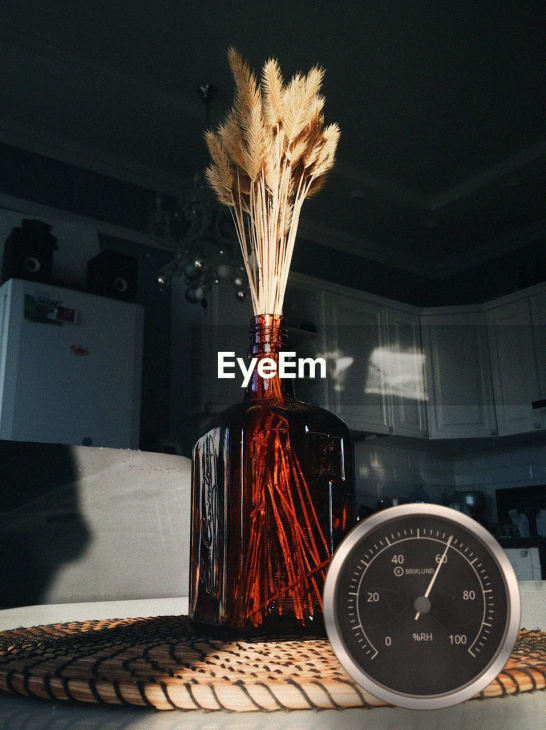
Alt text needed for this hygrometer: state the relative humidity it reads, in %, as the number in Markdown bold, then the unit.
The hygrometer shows **60** %
